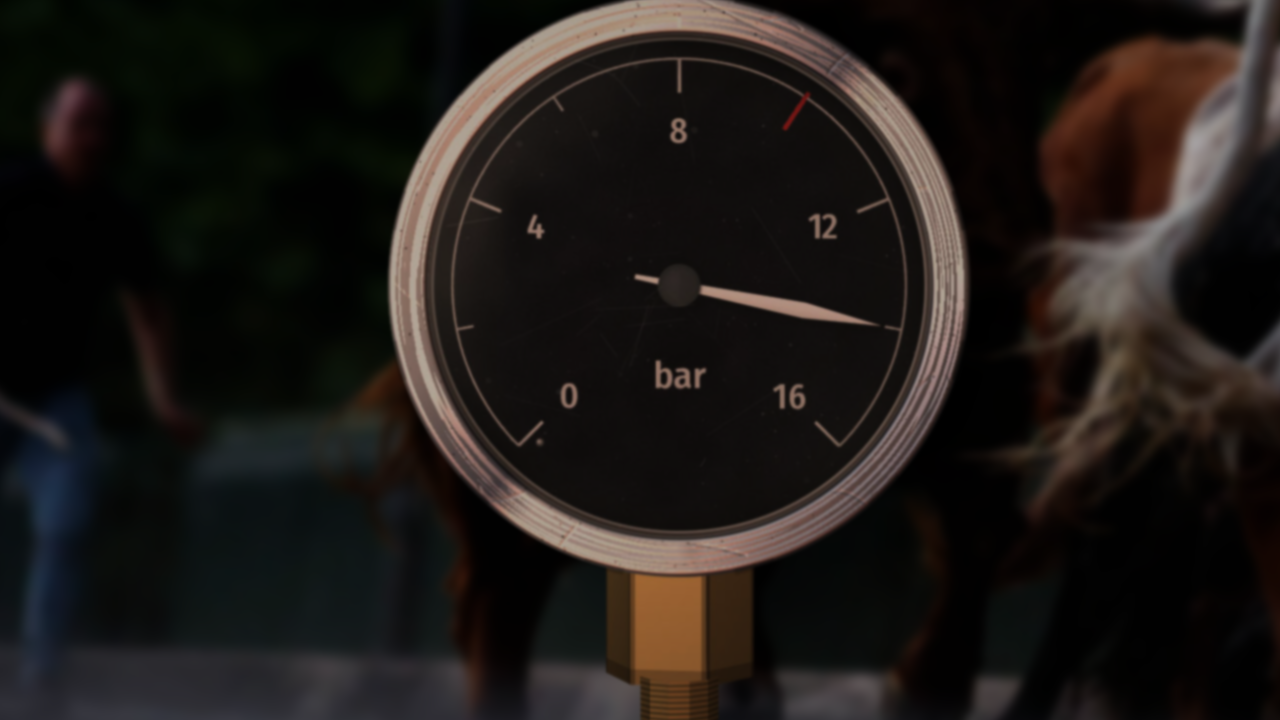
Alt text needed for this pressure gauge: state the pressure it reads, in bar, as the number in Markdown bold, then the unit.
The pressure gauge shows **14** bar
